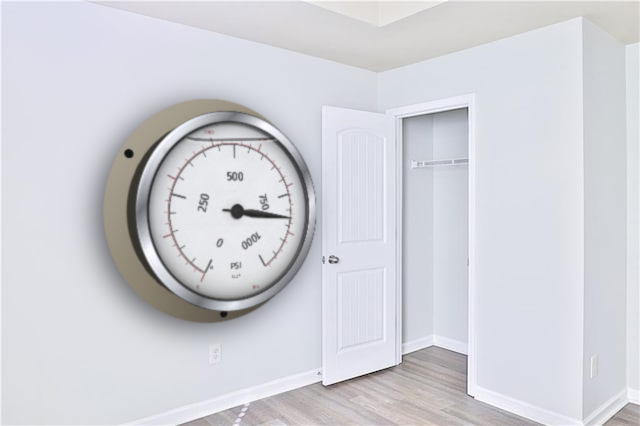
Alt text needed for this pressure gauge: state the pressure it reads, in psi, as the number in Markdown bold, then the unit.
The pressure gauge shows **825** psi
